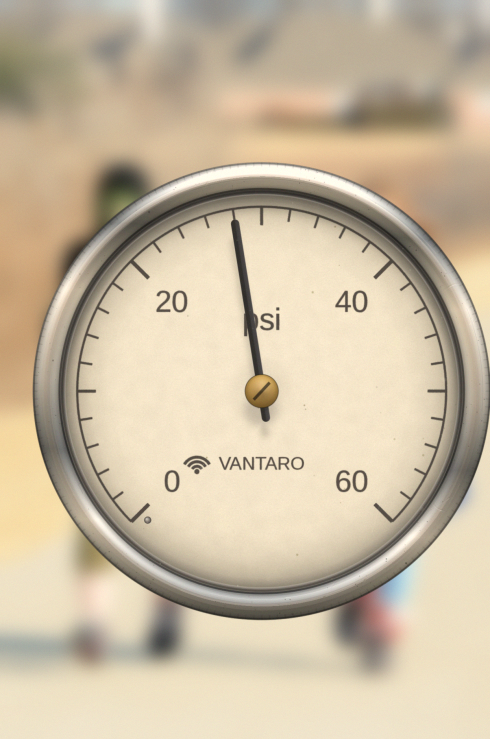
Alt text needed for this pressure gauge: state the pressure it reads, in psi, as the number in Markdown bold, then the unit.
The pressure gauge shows **28** psi
